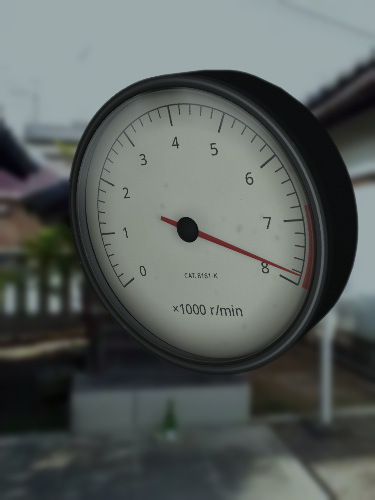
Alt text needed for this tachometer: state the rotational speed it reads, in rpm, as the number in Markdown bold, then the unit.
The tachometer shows **7800** rpm
